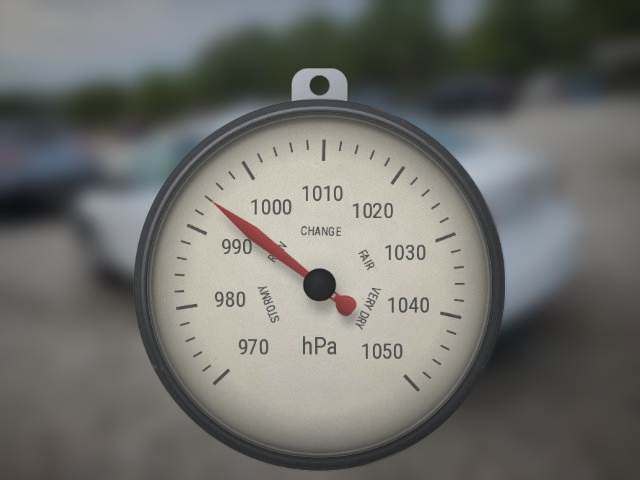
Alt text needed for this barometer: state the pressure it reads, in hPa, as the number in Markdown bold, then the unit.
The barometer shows **994** hPa
